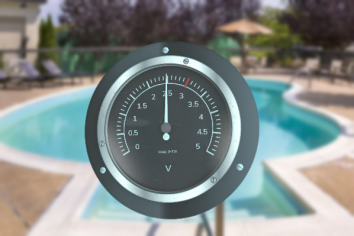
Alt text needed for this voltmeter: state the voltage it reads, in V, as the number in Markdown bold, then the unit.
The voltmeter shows **2.5** V
